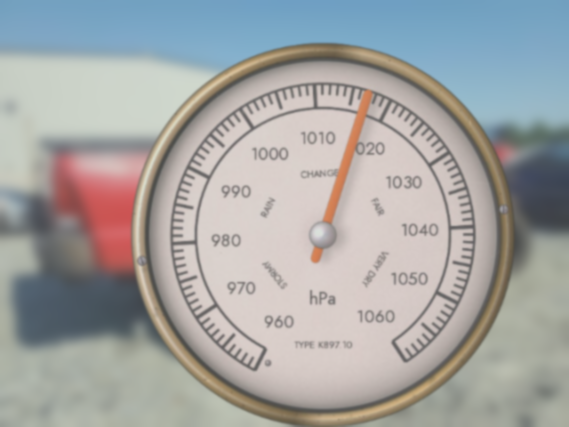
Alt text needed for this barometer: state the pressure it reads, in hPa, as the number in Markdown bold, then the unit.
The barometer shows **1017** hPa
